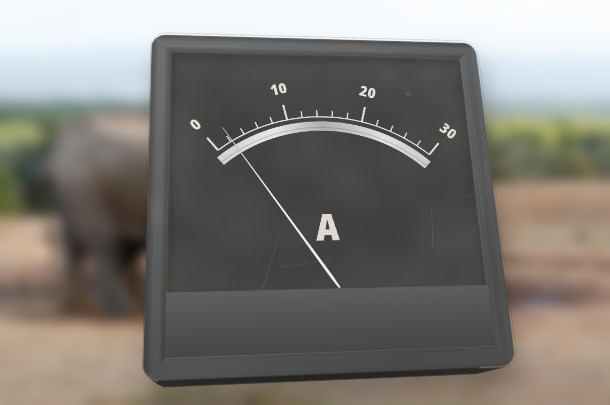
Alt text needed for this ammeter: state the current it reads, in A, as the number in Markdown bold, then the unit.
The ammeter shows **2** A
